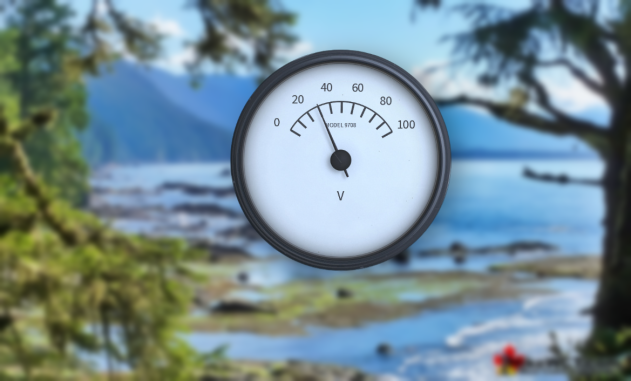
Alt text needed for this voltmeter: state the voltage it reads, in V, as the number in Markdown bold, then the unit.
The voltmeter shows **30** V
